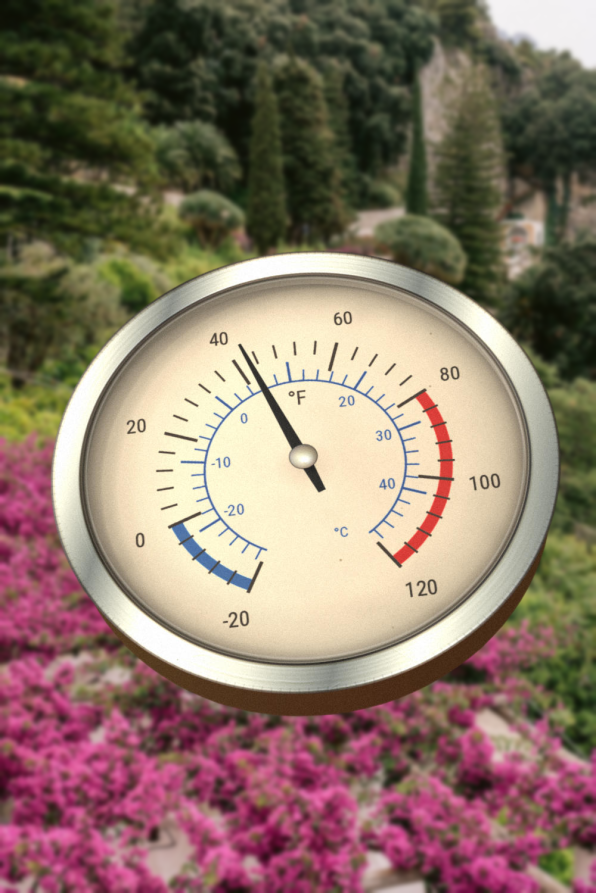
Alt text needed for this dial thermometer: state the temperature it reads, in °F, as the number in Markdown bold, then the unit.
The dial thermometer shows **42** °F
